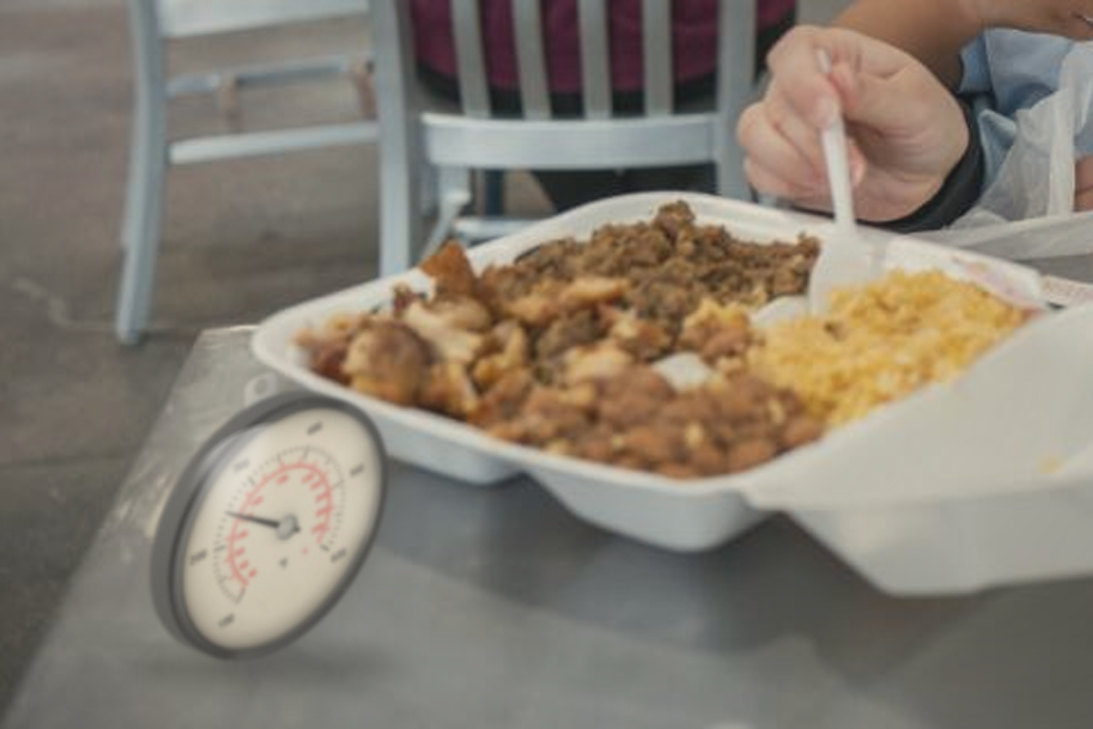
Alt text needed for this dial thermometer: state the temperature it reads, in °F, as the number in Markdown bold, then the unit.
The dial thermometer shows **250** °F
